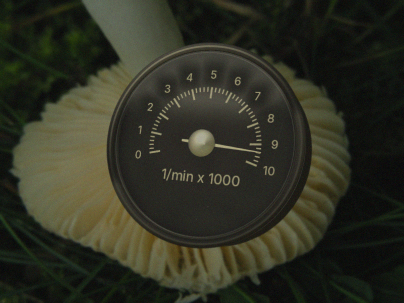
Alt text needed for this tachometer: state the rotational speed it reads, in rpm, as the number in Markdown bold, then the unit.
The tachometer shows **9400** rpm
